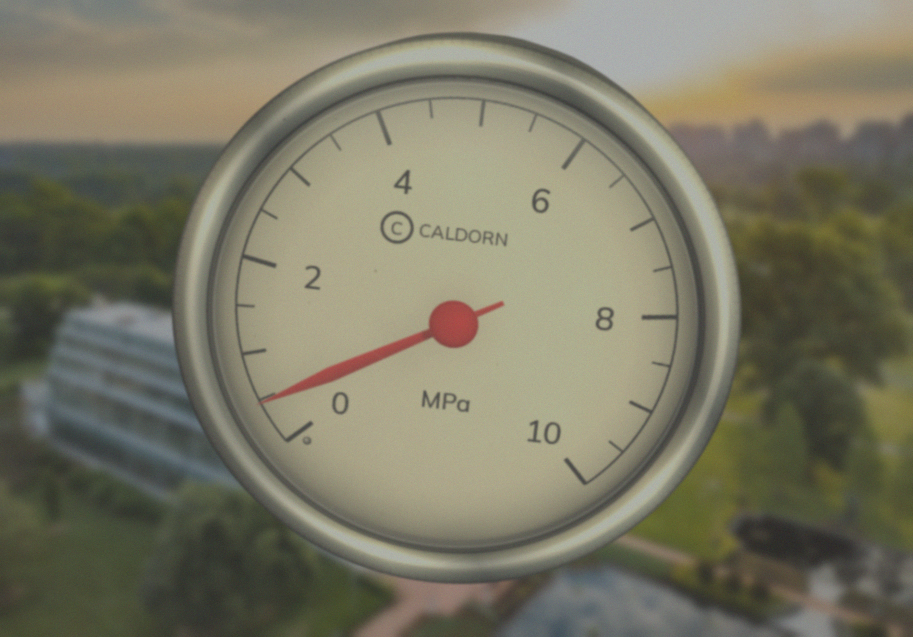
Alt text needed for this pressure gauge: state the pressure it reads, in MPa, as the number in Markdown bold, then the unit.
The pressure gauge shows **0.5** MPa
